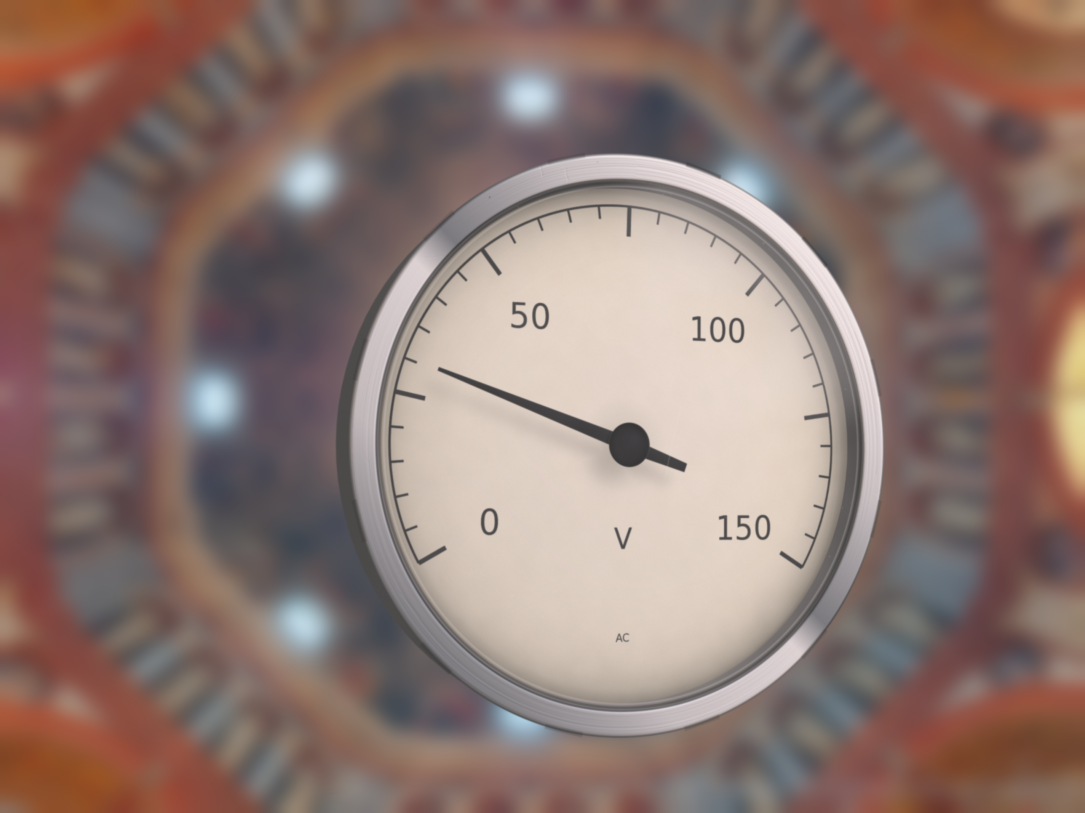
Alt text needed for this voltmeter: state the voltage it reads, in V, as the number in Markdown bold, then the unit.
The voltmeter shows **30** V
